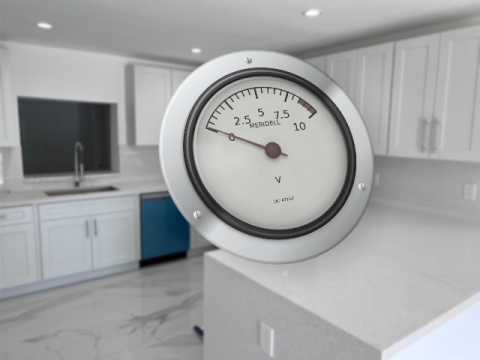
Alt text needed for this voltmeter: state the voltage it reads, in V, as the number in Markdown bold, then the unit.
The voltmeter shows **0** V
